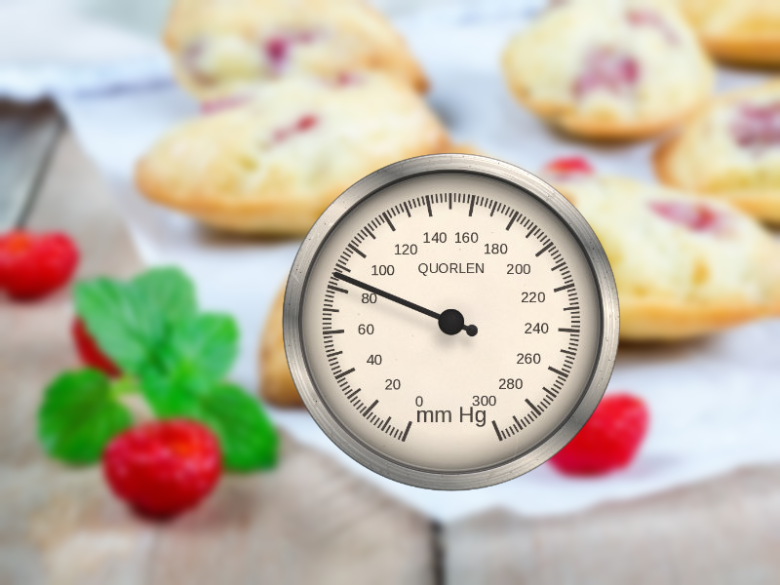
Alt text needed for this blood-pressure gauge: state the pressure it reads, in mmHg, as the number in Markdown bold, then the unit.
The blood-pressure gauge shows **86** mmHg
